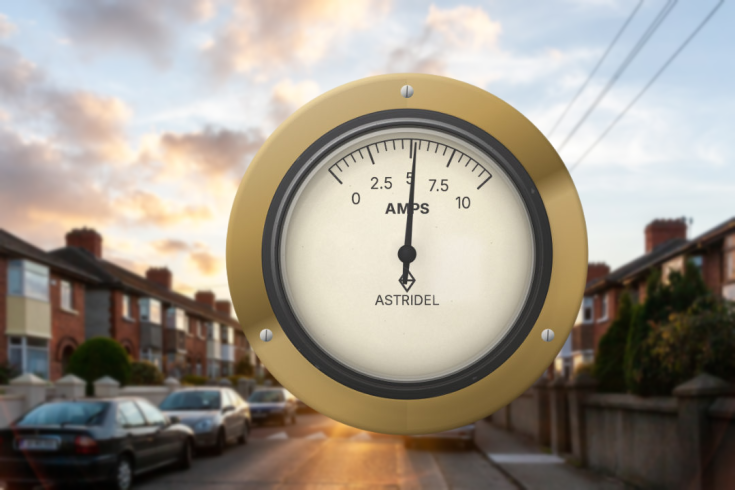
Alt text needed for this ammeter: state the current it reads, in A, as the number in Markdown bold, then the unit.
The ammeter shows **5.25** A
